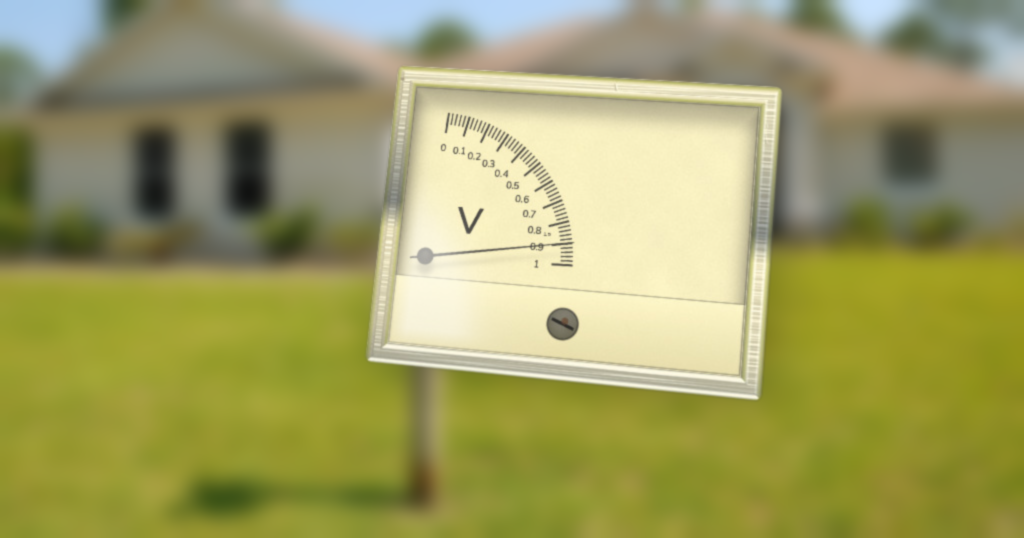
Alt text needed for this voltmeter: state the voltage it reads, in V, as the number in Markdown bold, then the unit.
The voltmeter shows **0.9** V
